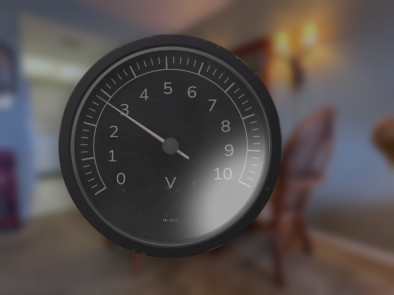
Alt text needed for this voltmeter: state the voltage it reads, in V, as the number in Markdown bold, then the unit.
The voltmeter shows **2.8** V
